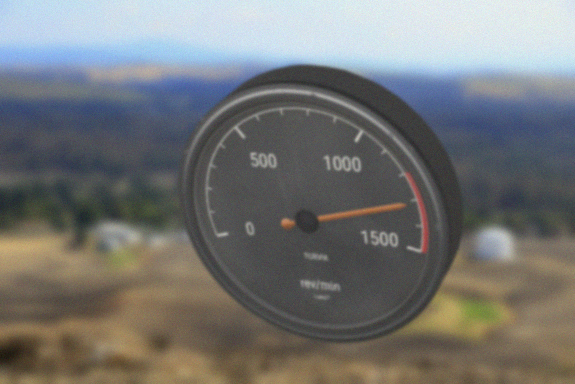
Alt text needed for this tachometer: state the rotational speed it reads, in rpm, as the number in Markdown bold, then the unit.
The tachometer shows **1300** rpm
